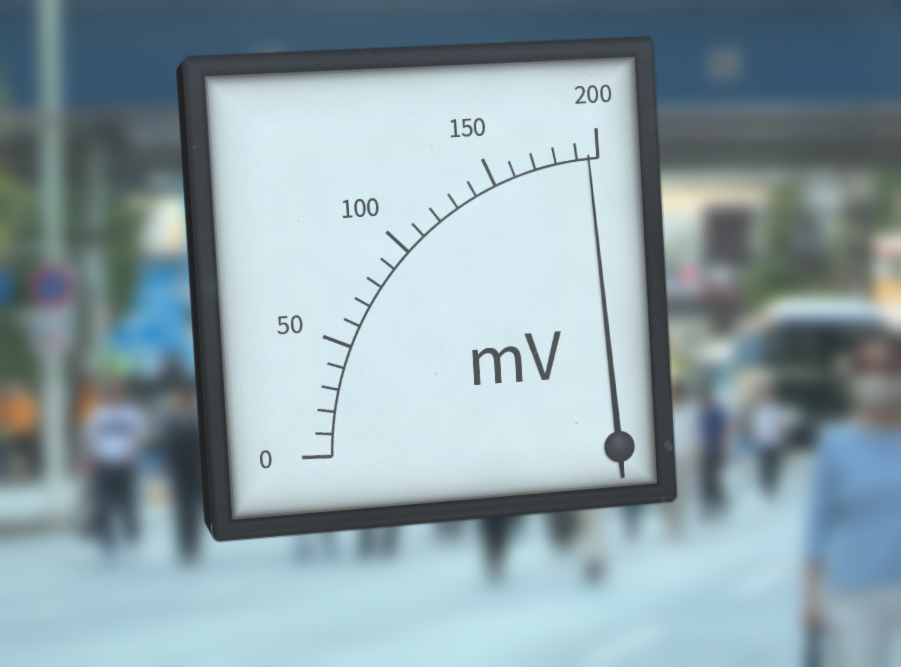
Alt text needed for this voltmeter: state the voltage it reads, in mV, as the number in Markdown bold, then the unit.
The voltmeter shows **195** mV
